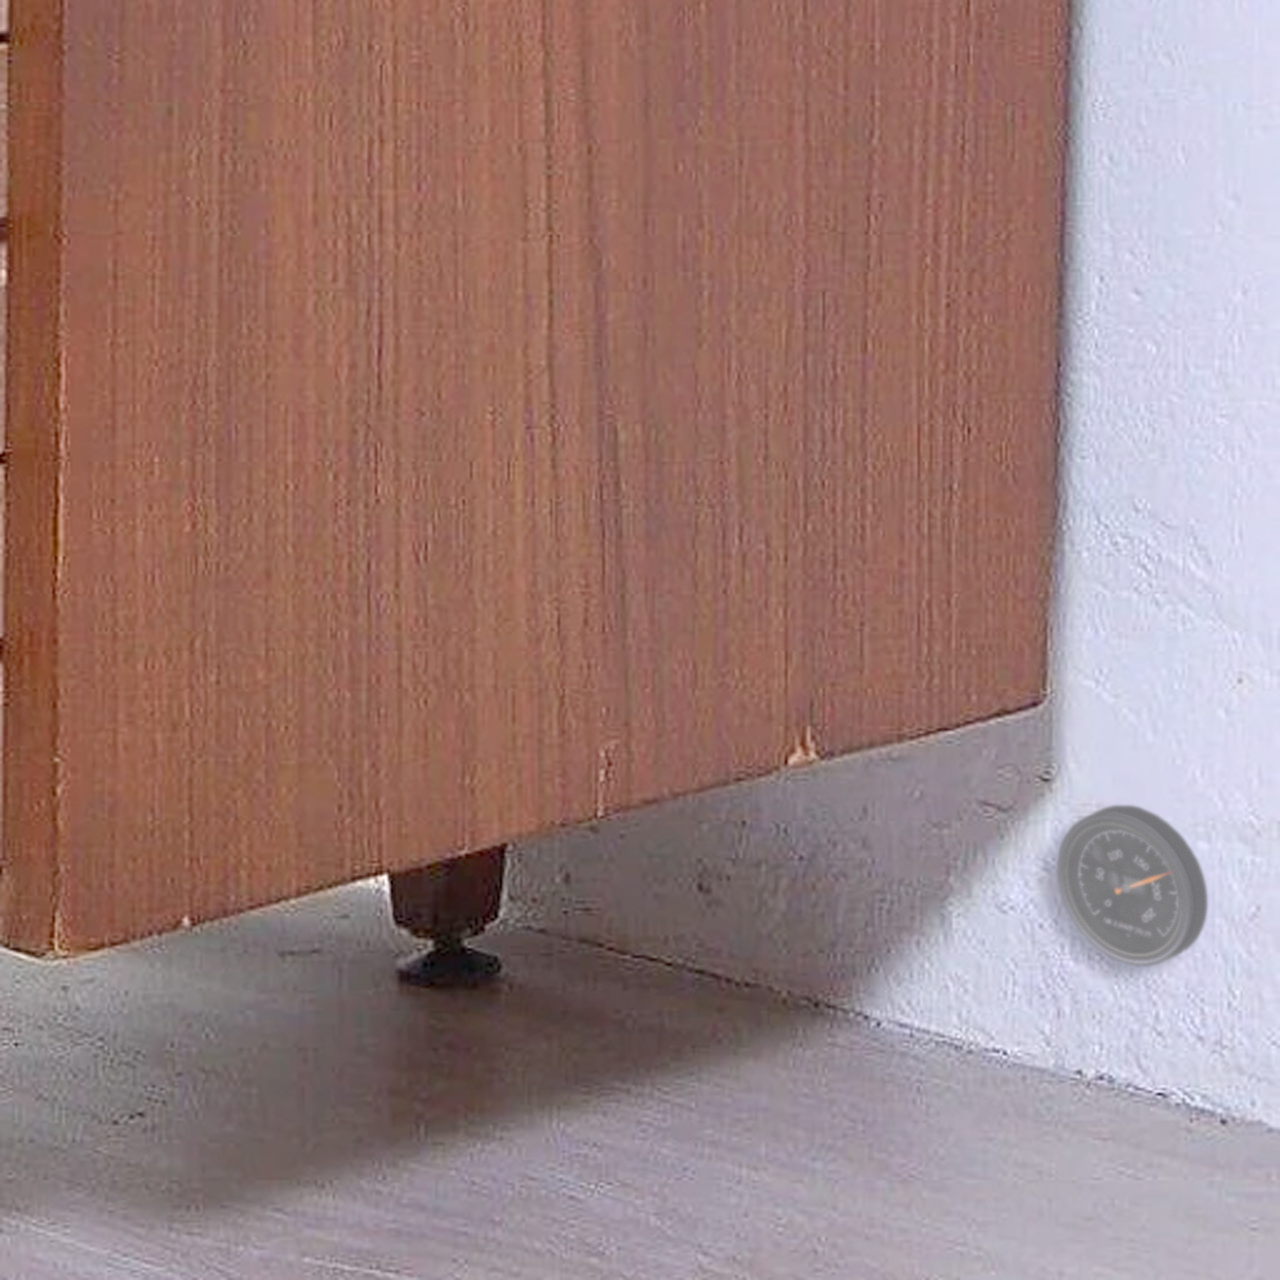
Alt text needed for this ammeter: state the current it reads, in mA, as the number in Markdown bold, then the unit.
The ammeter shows **180** mA
